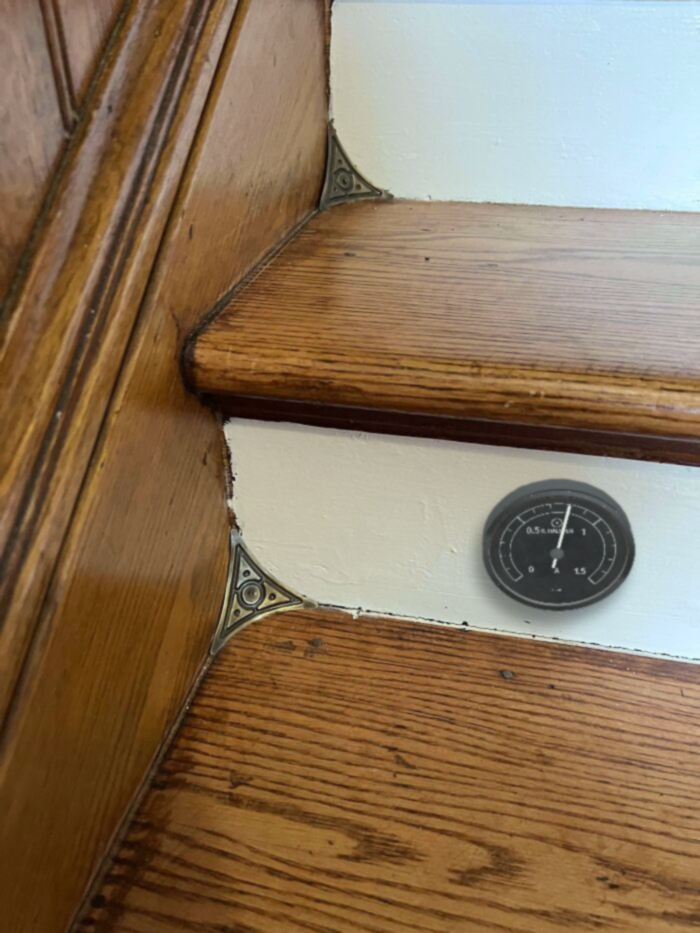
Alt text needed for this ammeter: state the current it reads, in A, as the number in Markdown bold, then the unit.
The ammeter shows **0.8** A
